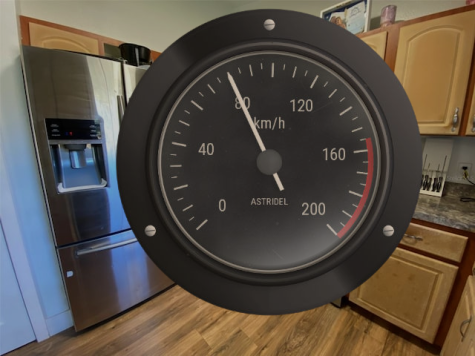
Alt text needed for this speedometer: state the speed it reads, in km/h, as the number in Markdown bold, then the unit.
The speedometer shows **80** km/h
